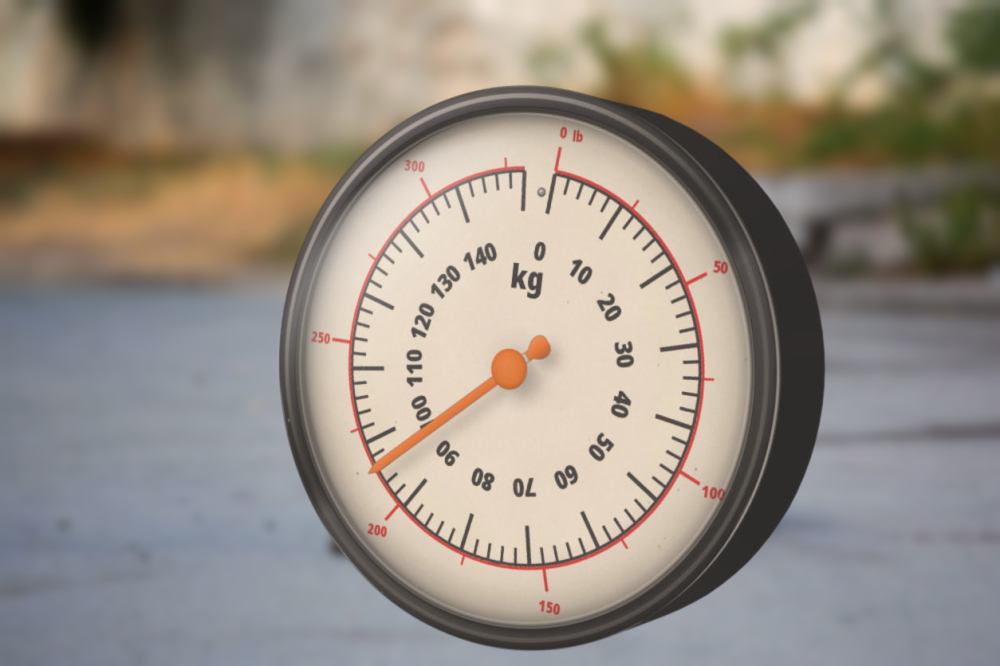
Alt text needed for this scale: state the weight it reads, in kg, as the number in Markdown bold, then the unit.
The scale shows **96** kg
